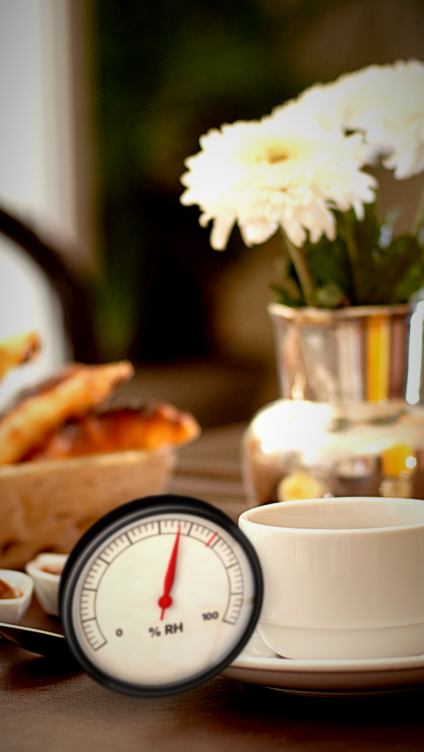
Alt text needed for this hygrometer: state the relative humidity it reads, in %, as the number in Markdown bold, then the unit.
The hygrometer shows **56** %
